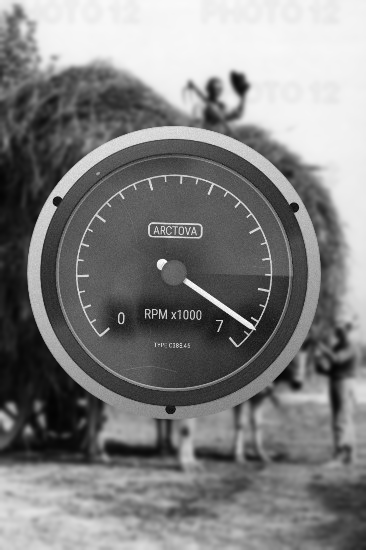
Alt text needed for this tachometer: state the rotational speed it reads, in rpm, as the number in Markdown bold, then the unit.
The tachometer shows **6625** rpm
